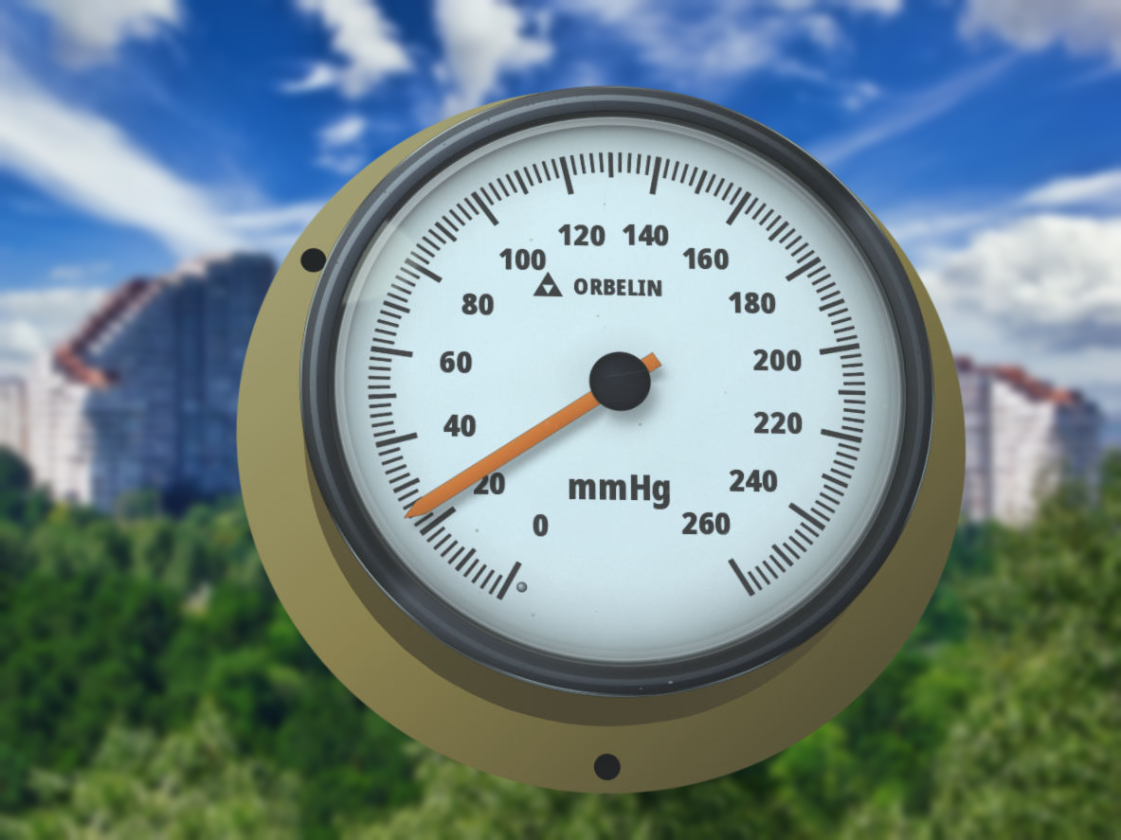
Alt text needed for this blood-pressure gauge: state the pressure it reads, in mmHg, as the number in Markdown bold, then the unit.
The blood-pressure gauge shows **24** mmHg
